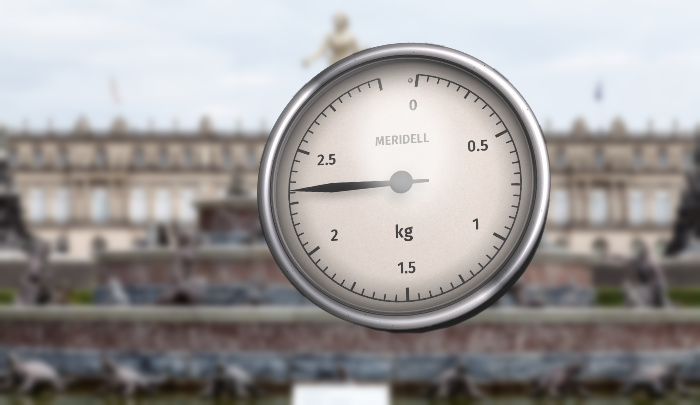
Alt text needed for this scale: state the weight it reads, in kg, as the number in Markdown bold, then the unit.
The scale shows **2.3** kg
